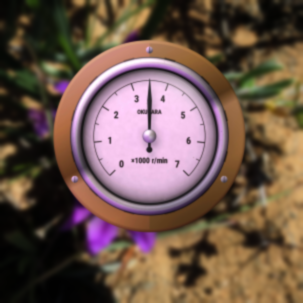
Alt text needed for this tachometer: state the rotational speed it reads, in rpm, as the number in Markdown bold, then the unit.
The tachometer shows **3500** rpm
